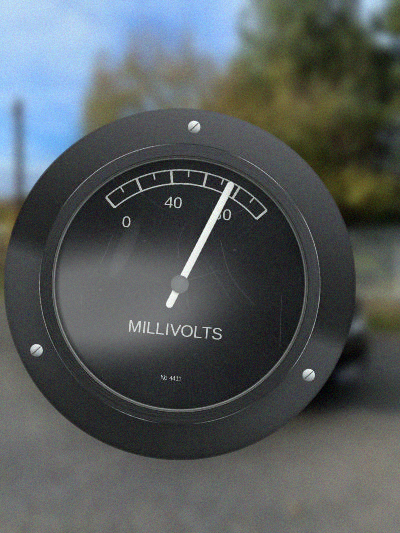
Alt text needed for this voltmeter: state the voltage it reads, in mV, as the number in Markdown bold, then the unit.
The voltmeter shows **75** mV
